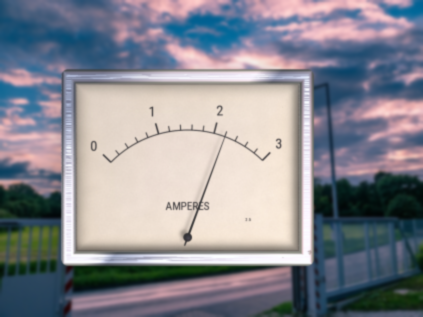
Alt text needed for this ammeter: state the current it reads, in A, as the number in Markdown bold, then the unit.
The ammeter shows **2.2** A
